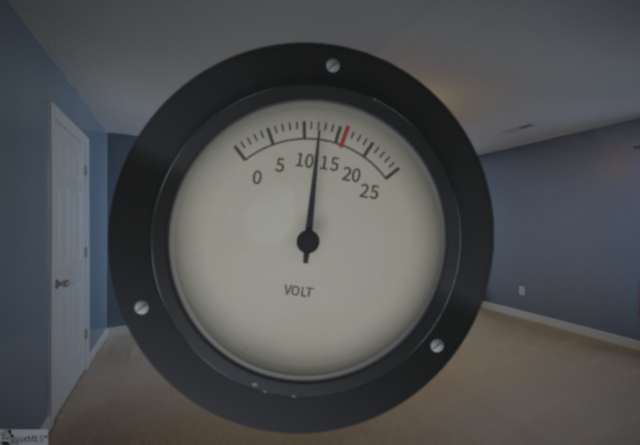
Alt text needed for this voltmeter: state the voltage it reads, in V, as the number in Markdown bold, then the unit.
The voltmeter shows **12** V
